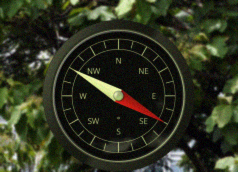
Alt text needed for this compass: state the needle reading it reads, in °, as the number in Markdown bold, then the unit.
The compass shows **120** °
